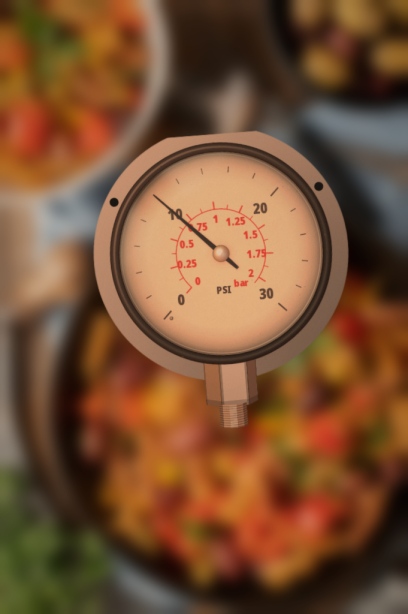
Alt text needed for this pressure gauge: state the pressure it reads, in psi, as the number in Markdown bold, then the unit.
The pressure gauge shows **10** psi
